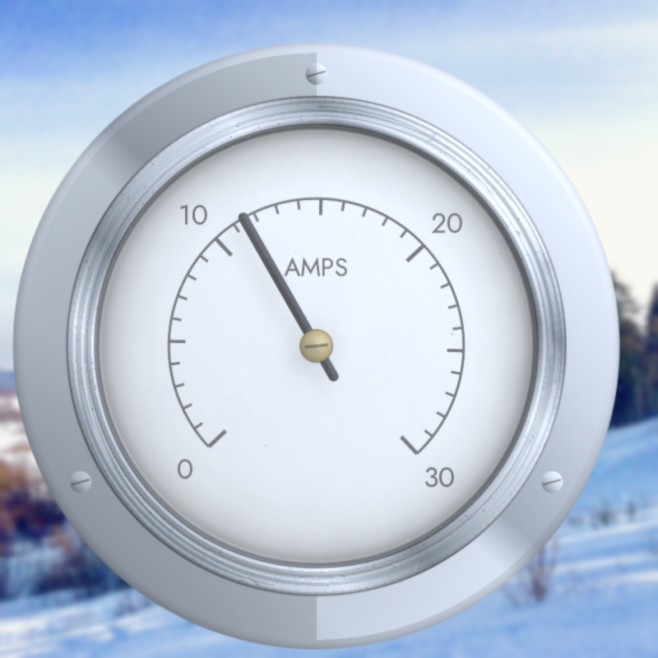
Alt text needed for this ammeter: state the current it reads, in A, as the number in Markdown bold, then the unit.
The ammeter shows **11.5** A
